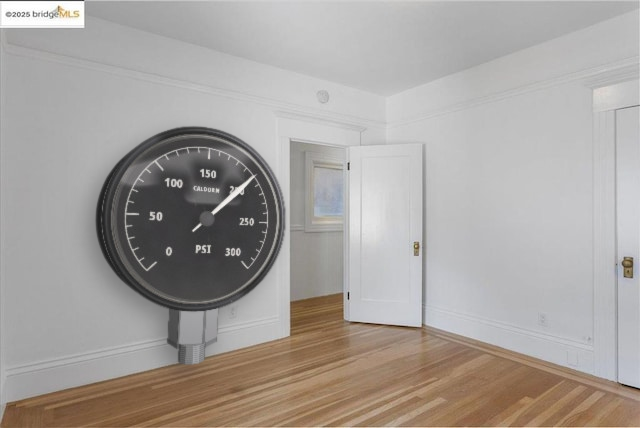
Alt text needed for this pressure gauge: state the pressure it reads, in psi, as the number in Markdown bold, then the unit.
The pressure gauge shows **200** psi
